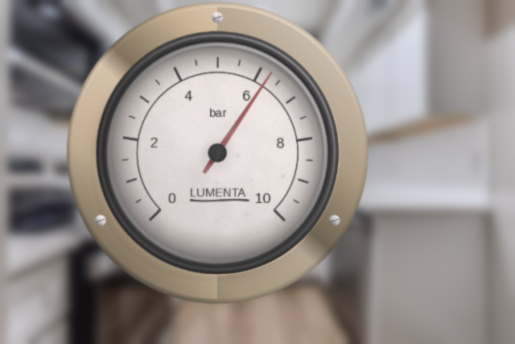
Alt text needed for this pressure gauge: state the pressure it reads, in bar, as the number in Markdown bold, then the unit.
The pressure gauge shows **6.25** bar
